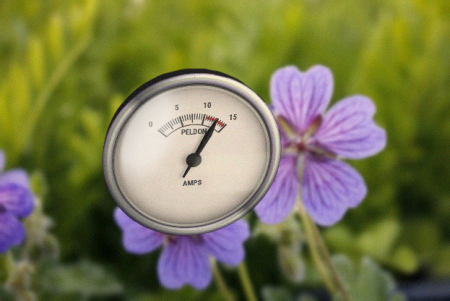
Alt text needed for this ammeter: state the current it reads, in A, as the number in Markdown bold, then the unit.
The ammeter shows **12.5** A
